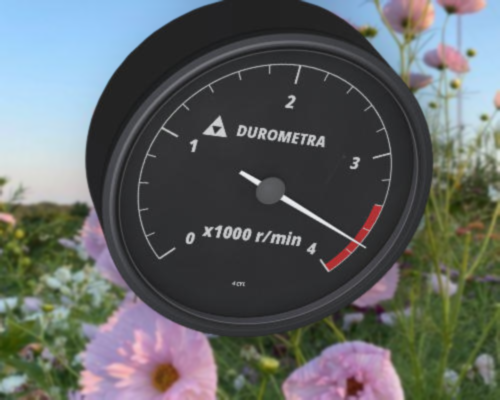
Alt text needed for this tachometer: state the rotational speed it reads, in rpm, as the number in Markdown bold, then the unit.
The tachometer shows **3700** rpm
